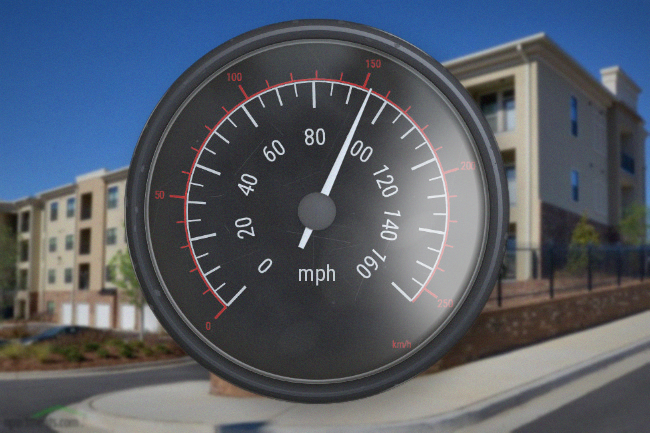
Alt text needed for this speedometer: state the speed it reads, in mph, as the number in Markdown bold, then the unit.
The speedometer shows **95** mph
